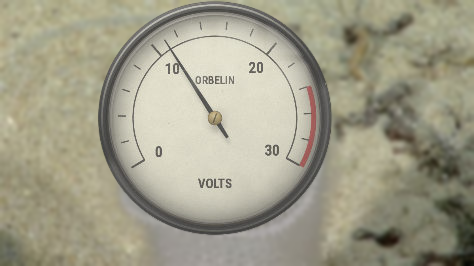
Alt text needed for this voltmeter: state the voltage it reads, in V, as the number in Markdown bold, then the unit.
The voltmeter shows **11** V
